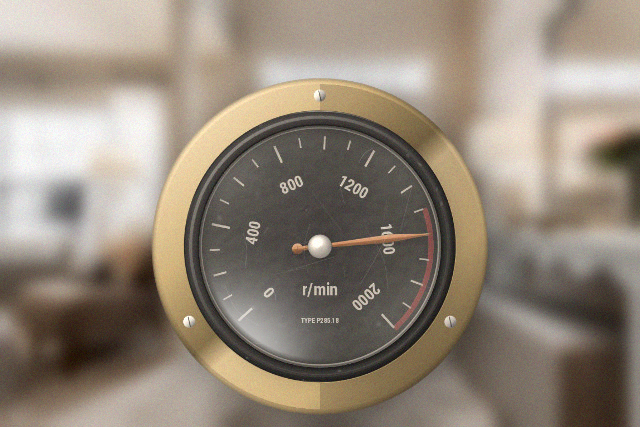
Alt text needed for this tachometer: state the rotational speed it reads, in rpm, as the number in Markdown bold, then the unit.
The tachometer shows **1600** rpm
